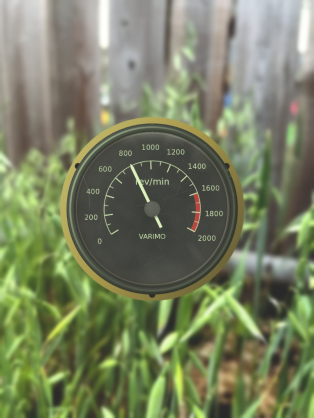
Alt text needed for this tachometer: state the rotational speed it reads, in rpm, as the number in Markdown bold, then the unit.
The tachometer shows **800** rpm
